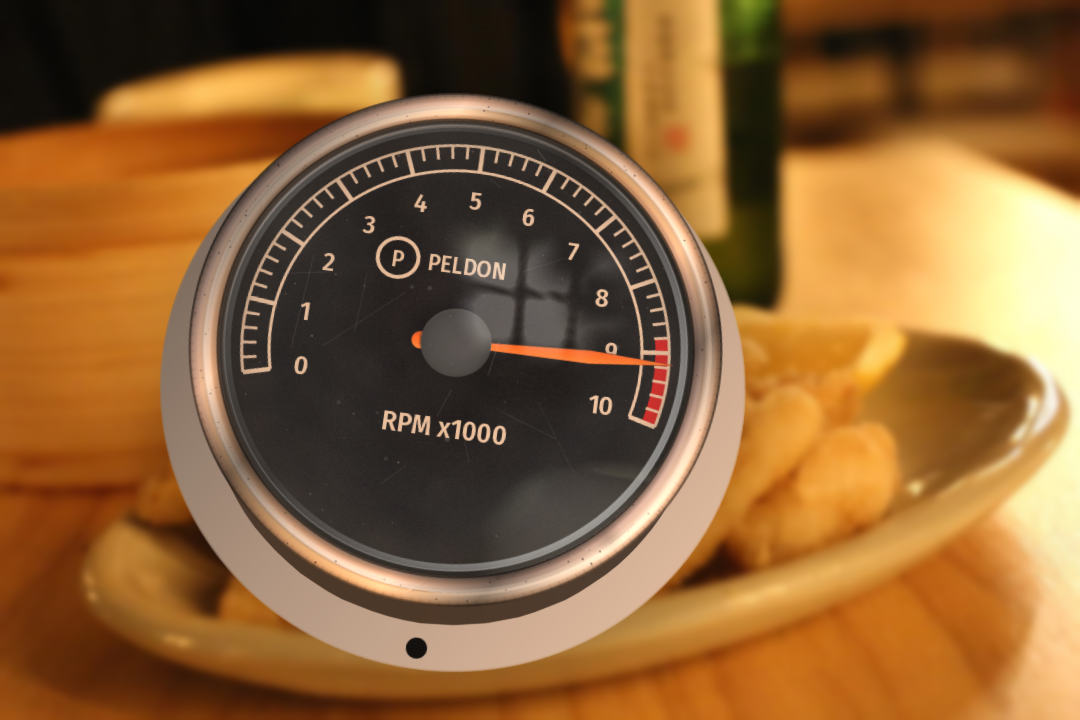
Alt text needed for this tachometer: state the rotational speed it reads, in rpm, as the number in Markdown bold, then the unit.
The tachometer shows **9200** rpm
